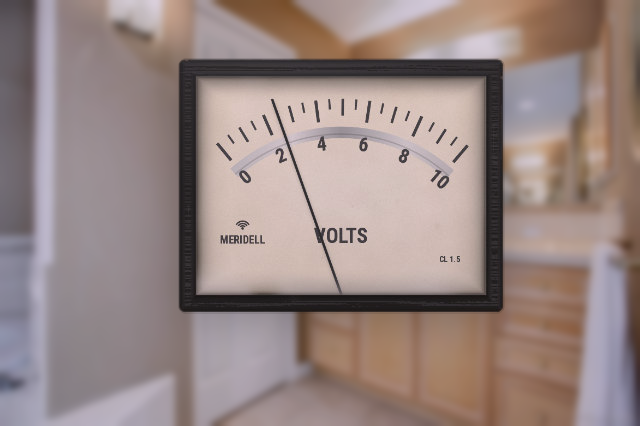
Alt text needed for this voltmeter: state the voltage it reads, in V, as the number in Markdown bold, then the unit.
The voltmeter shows **2.5** V
